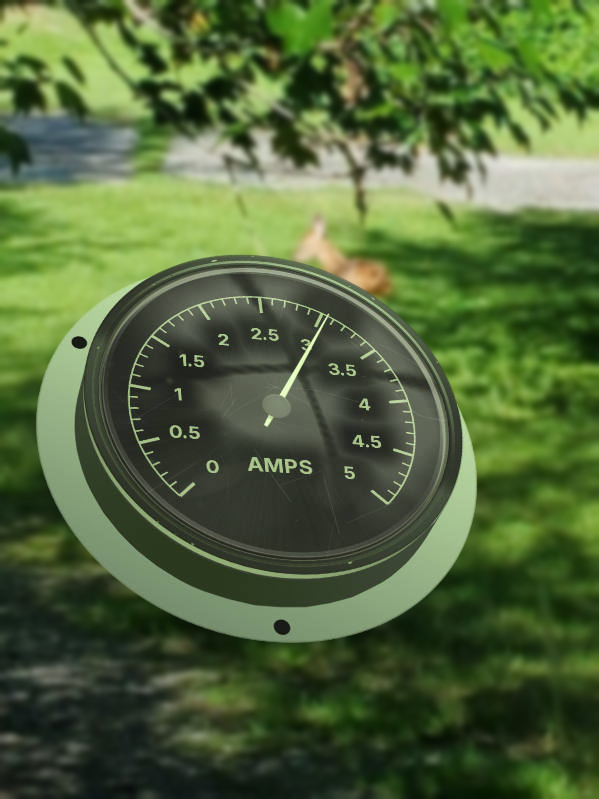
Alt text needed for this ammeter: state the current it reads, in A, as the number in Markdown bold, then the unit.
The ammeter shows **3.05** A
